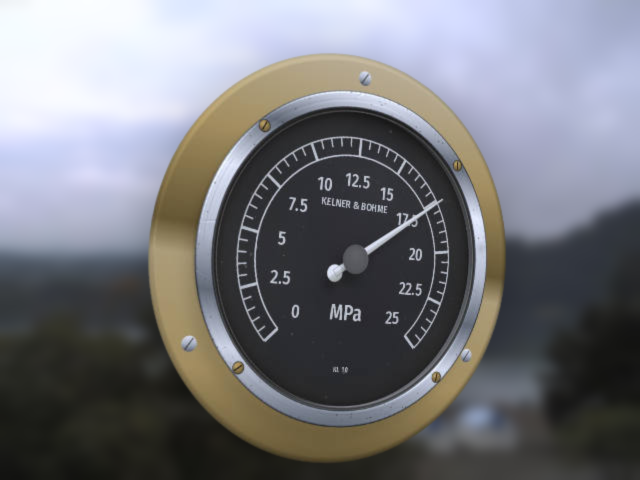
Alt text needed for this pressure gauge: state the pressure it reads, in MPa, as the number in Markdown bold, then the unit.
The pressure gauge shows **17.5** MPa
